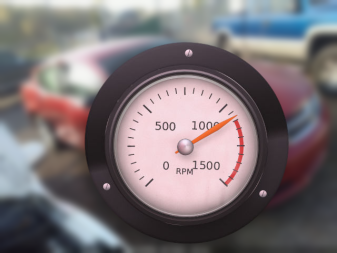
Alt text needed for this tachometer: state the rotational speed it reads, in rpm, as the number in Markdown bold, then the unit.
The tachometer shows **1075** rpm
